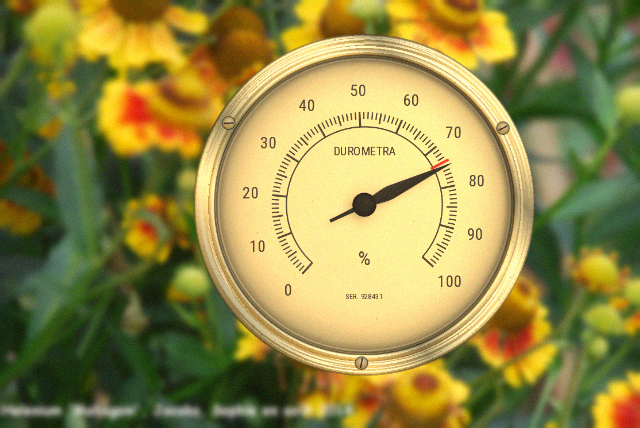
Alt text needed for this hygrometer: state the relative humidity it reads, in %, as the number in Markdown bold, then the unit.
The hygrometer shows **75** %
